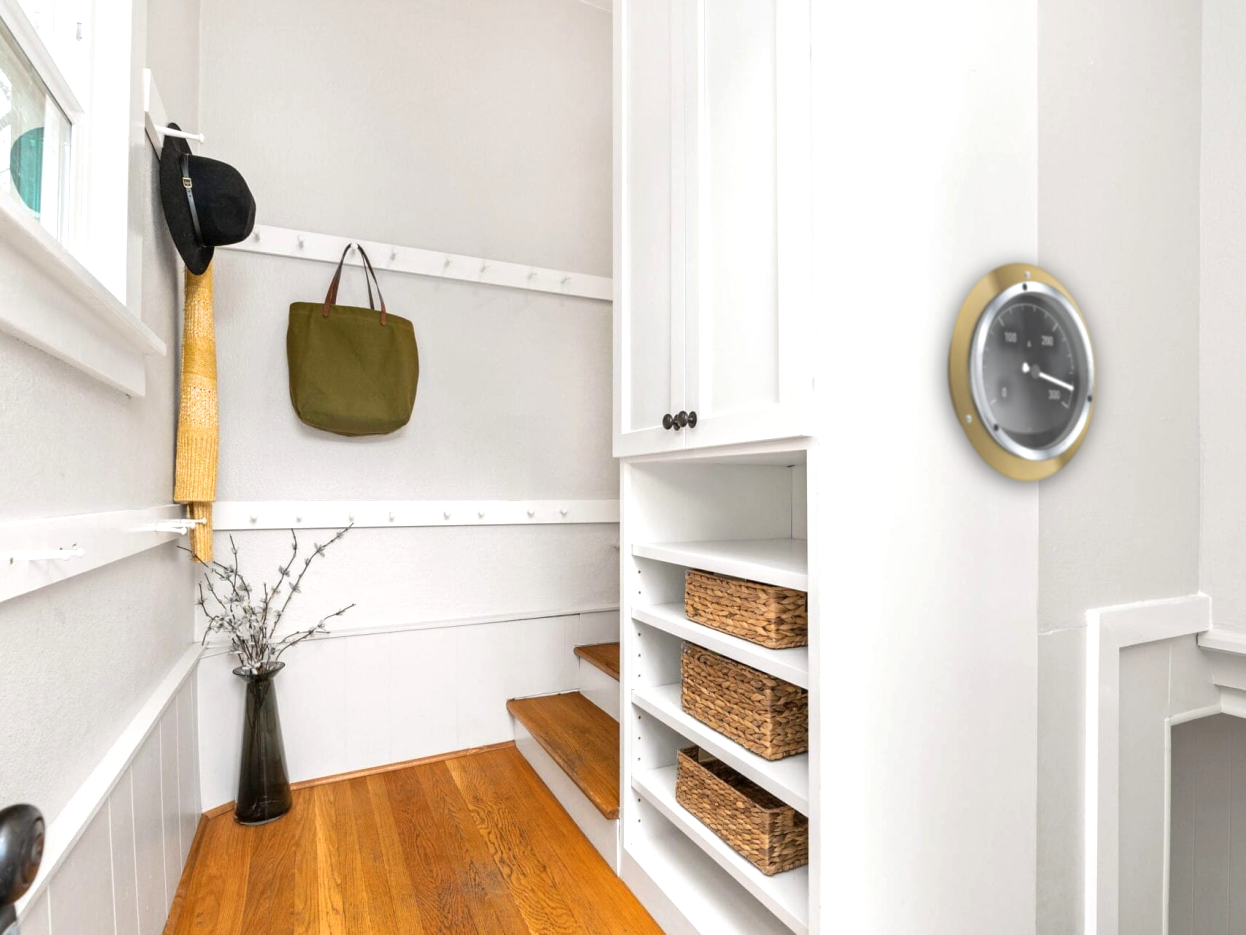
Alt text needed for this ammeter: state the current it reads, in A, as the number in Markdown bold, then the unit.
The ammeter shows **280** A
